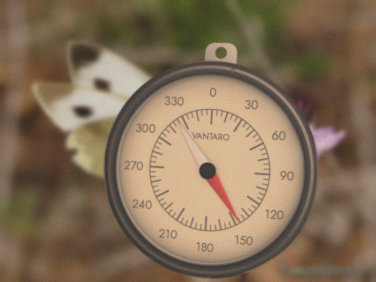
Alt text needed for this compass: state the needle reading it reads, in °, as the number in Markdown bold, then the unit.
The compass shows **145** °
